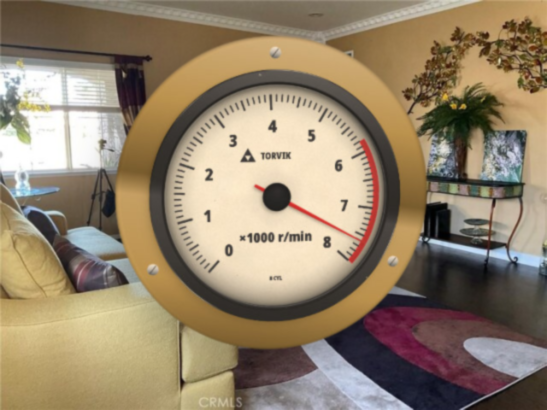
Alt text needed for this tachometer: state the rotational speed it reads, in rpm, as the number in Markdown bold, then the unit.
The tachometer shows **7600** rpm
